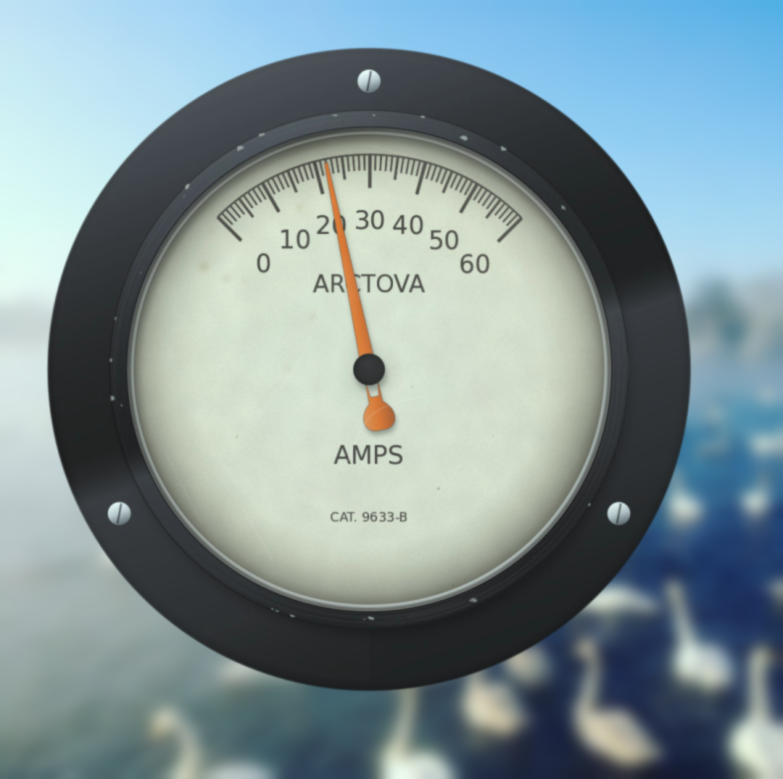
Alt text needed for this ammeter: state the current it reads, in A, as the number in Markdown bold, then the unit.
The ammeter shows **22** A
